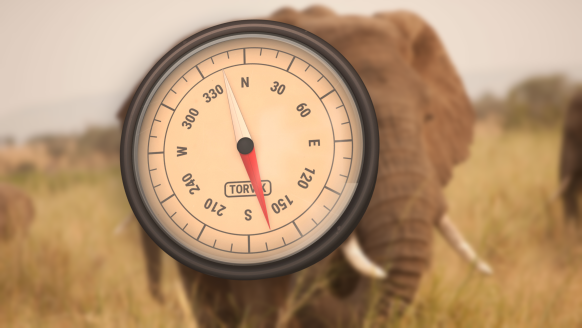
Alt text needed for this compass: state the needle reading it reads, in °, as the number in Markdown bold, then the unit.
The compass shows **165** °
